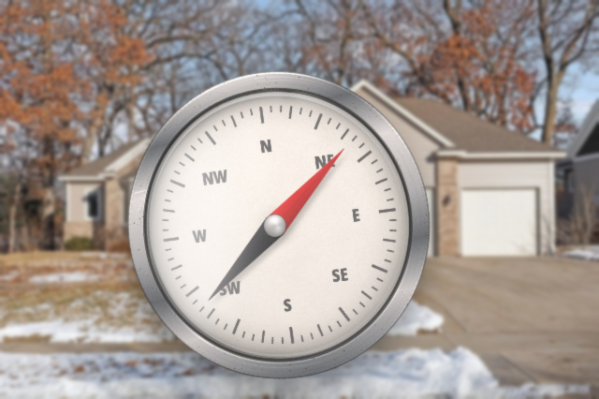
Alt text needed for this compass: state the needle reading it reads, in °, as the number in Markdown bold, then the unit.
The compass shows **50** °
